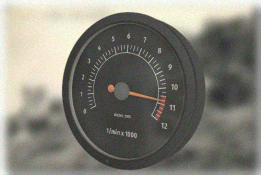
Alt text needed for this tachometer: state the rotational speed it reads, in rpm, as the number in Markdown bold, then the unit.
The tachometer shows **10750** rpm
